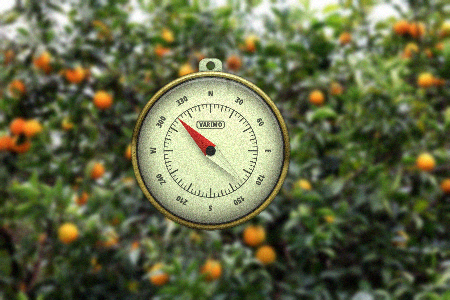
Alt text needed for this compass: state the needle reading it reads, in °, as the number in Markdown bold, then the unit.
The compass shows **315** °
